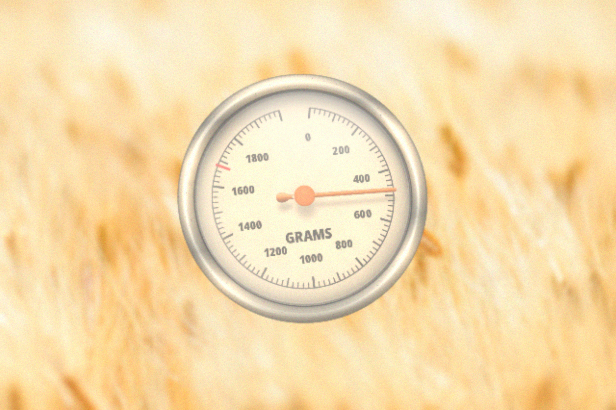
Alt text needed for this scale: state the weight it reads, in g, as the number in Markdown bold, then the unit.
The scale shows **480** g
